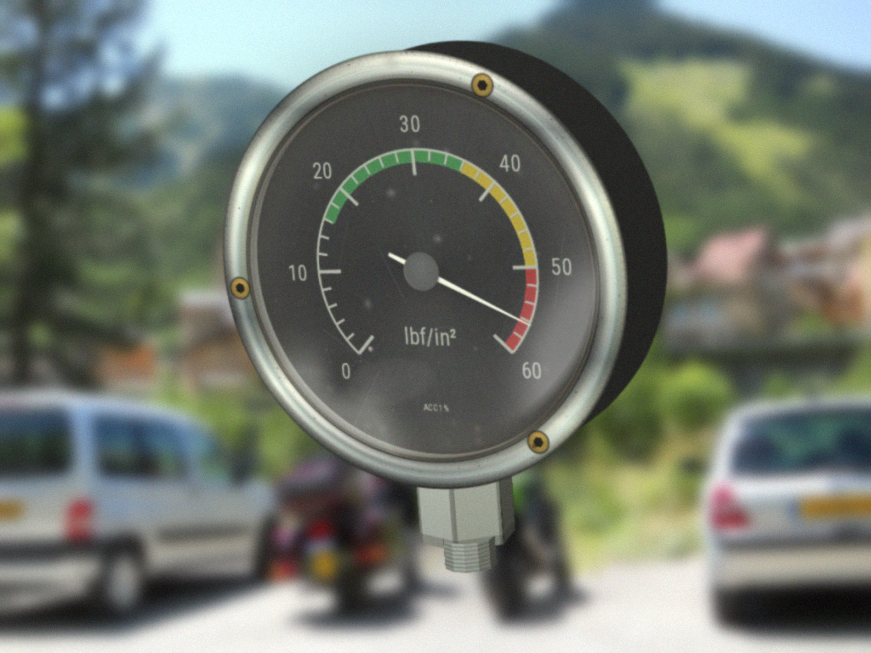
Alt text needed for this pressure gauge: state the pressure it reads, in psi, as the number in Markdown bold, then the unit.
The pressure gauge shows **56** psi
